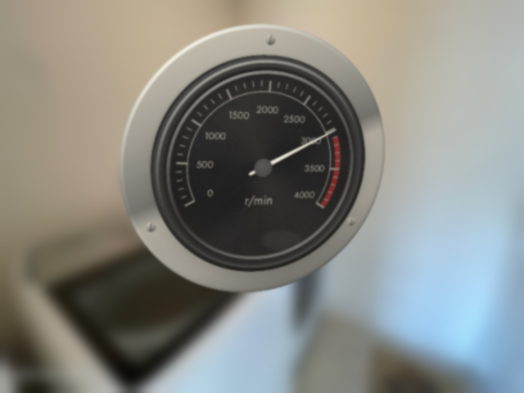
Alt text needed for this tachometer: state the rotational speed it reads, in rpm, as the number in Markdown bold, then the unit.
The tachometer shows **3000** rpm
